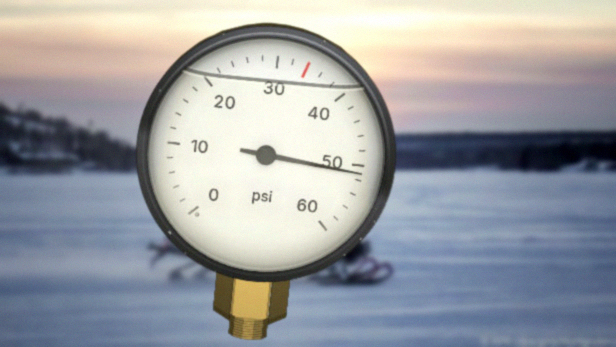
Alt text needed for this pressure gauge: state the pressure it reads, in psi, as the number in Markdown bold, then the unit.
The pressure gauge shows **51** psi
